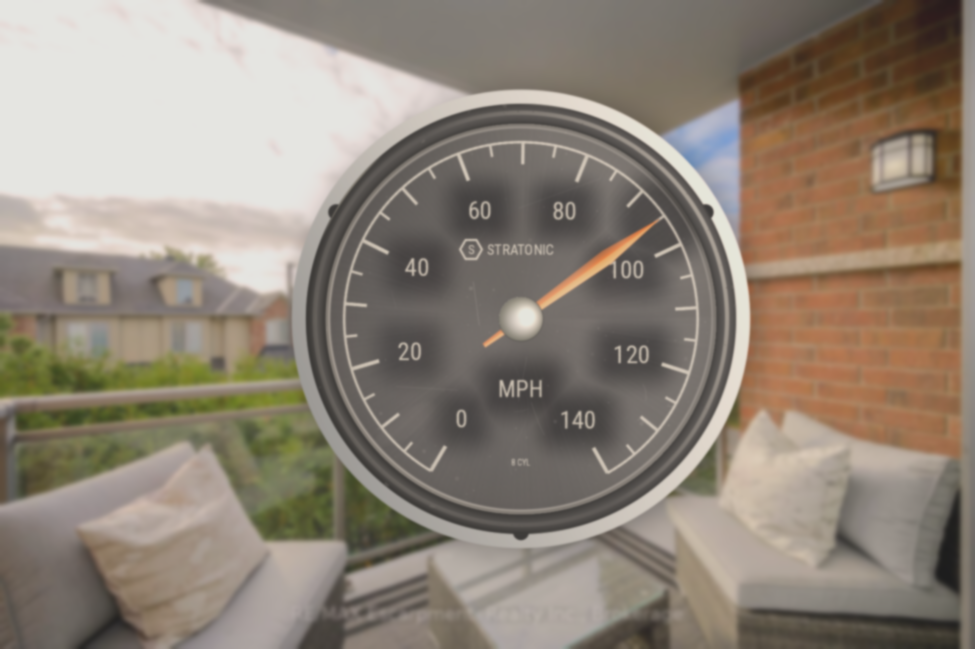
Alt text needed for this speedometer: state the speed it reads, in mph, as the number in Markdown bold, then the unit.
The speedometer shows **95** mph
